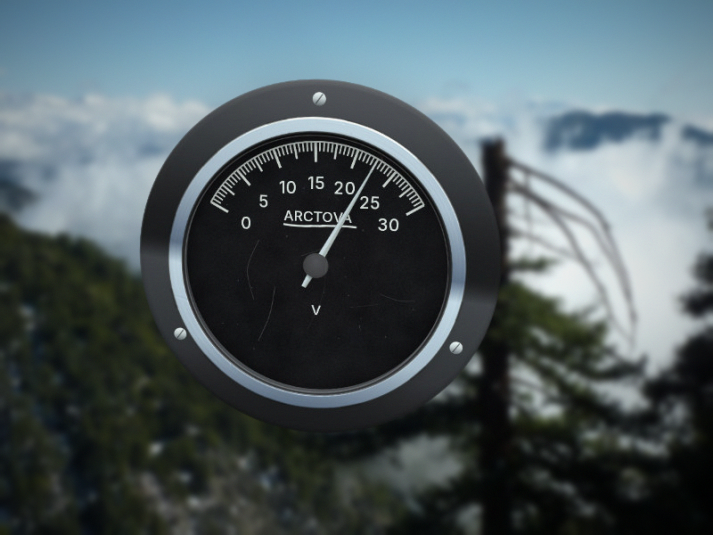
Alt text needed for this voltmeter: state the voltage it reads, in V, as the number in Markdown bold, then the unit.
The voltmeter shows **22.5** V
